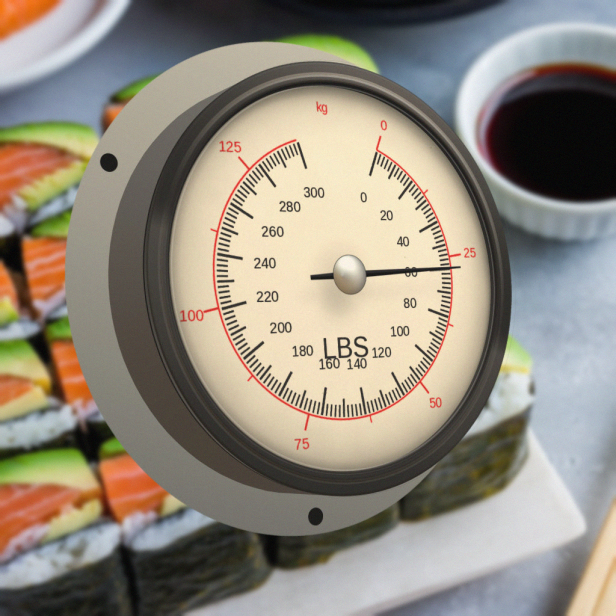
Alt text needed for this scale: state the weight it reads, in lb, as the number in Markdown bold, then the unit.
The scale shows **60** lb
